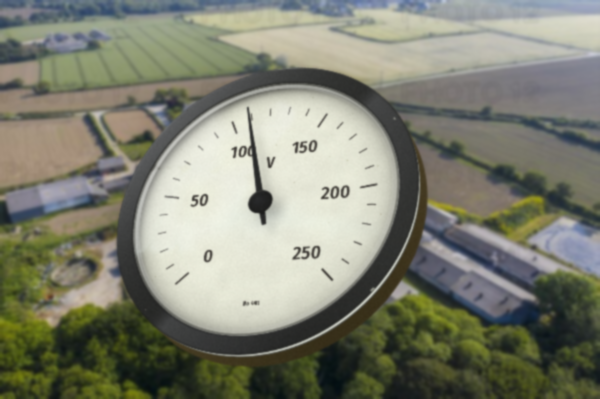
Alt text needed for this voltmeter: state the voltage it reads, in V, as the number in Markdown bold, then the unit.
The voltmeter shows **110** V
